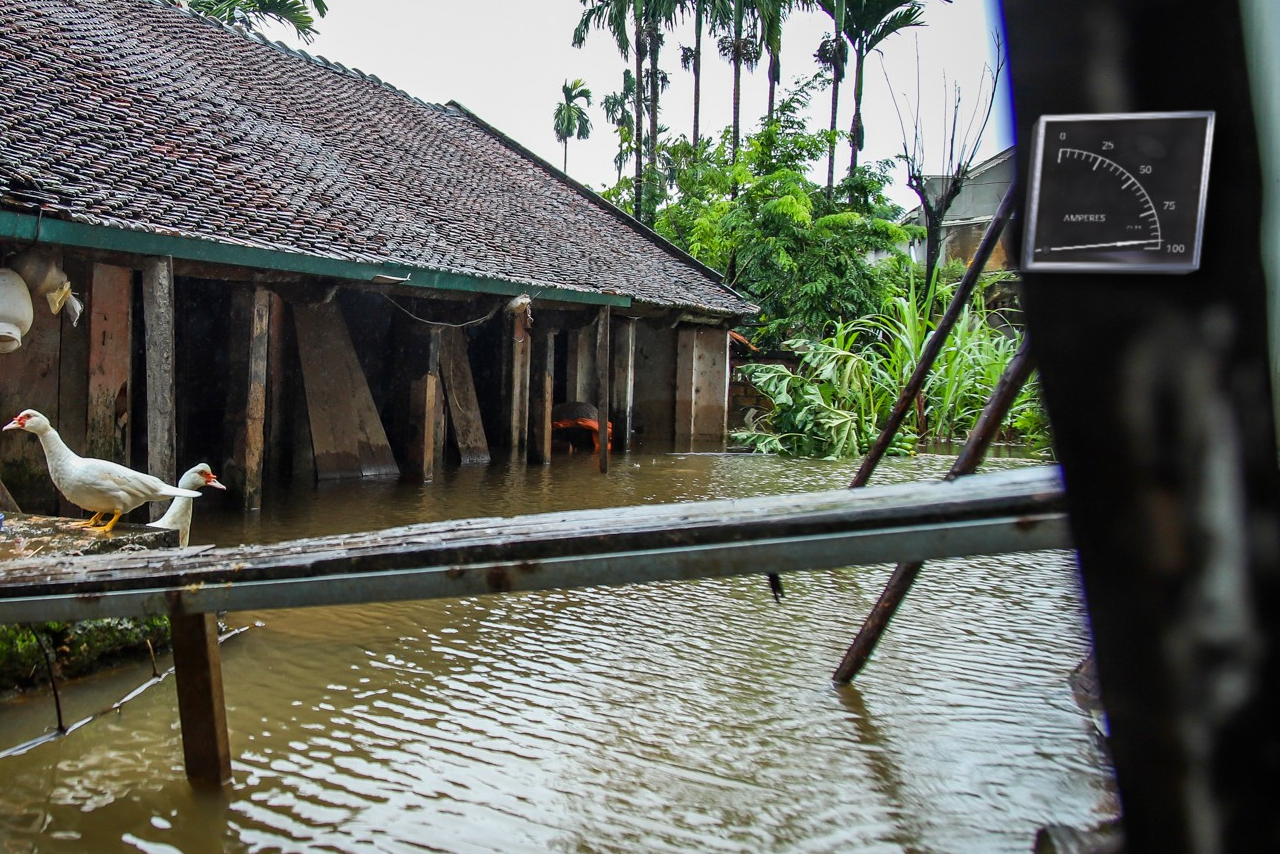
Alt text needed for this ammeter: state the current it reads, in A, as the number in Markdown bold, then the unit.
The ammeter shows **95** A
